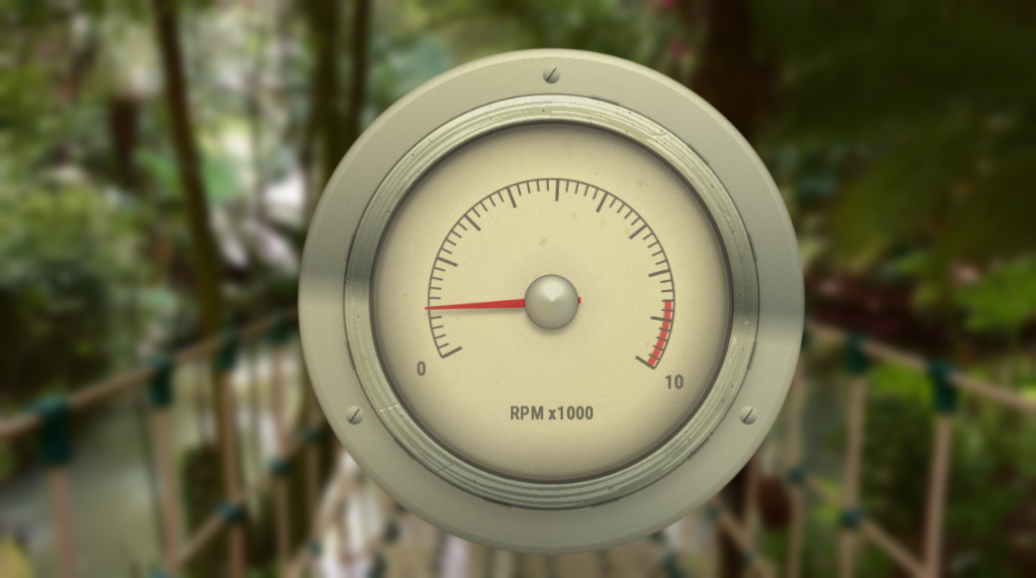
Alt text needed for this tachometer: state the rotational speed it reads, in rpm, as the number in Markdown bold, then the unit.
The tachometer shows **1000** rpm
